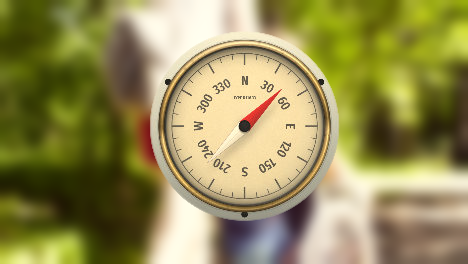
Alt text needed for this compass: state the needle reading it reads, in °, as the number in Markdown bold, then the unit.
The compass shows **45** °
